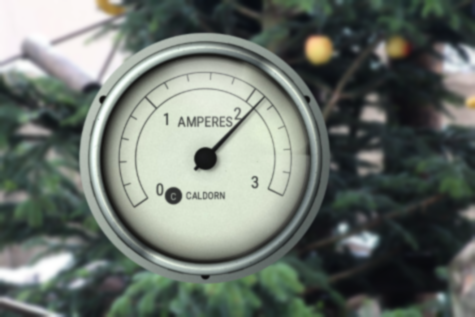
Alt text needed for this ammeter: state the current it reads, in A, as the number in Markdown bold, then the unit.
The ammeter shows **2.1** A
